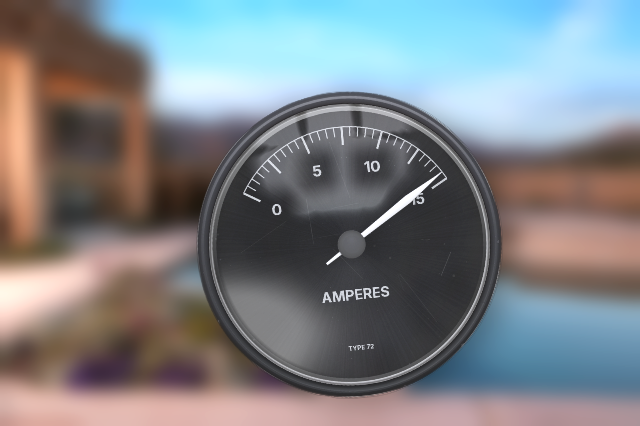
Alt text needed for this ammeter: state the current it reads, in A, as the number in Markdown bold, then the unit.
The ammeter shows **14.5** A
